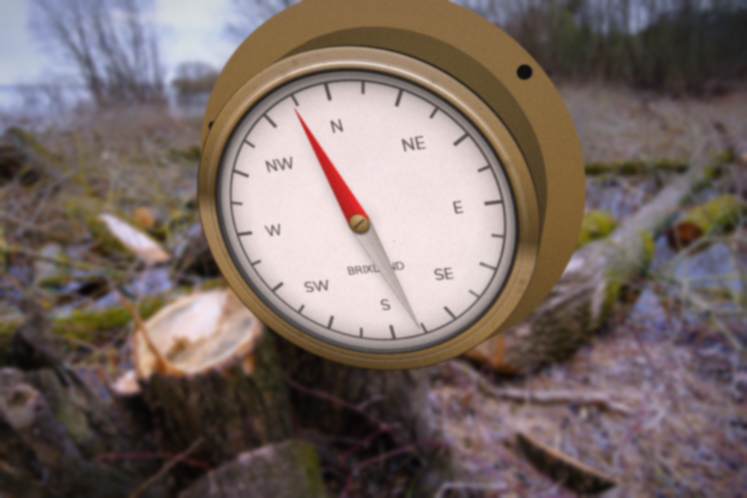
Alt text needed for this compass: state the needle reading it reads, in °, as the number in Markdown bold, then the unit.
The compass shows **345** °
